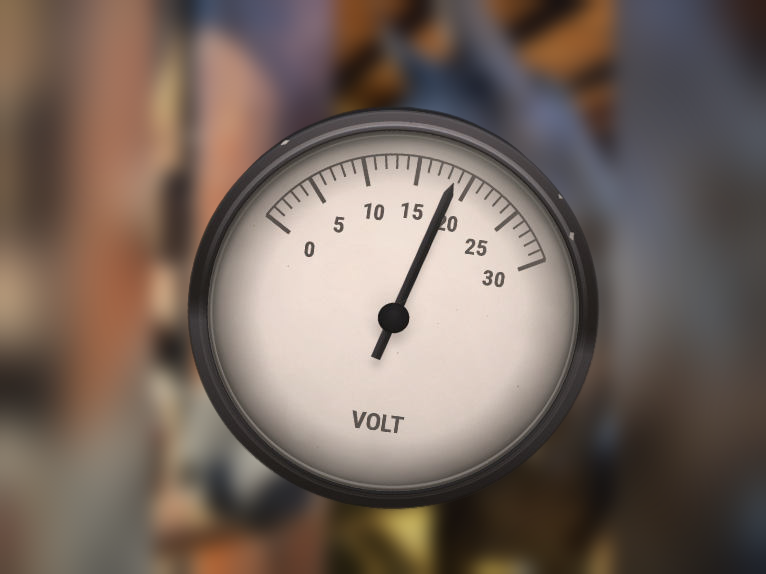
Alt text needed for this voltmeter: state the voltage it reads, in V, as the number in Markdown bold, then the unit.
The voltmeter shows **18.5** V
